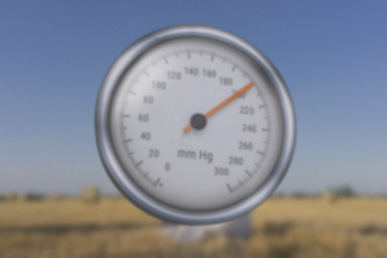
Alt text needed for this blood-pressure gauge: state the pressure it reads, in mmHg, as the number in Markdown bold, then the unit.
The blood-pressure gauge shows **200** mmHg
